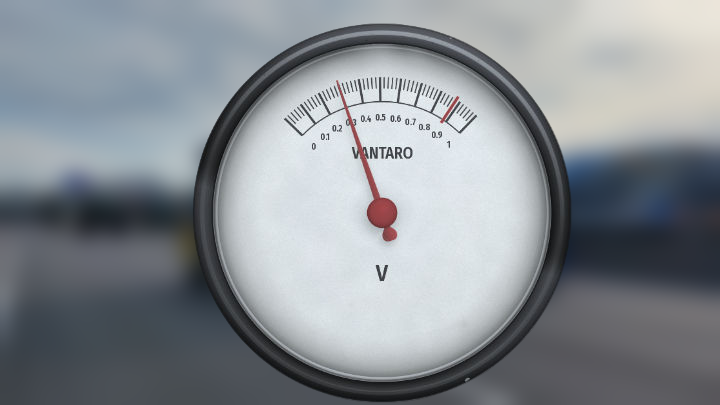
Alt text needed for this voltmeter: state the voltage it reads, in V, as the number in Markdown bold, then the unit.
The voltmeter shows **0.3** V
